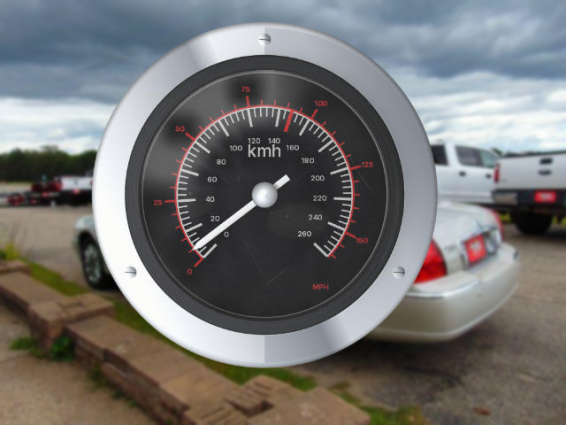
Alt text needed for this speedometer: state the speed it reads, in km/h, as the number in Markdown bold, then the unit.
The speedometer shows **8** km/h
